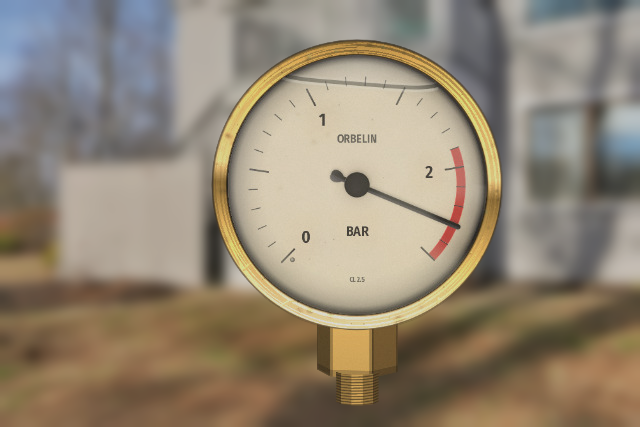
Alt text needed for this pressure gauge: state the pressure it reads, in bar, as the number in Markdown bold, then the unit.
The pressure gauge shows **2.3** bar
